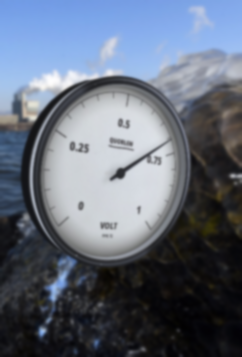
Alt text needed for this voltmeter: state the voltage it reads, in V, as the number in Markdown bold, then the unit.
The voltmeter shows **0.7** V
